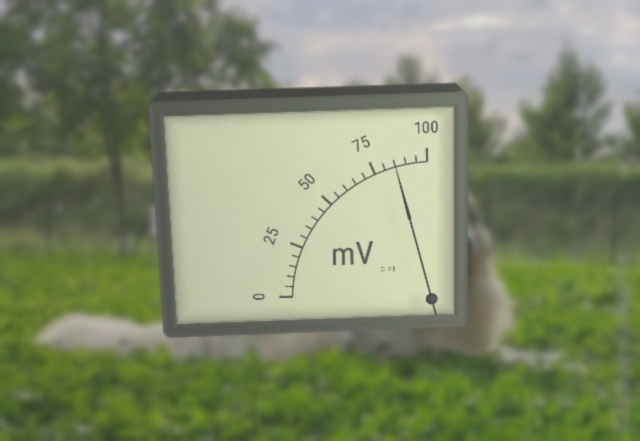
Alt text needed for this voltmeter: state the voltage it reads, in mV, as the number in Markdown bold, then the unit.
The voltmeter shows **85** mV
